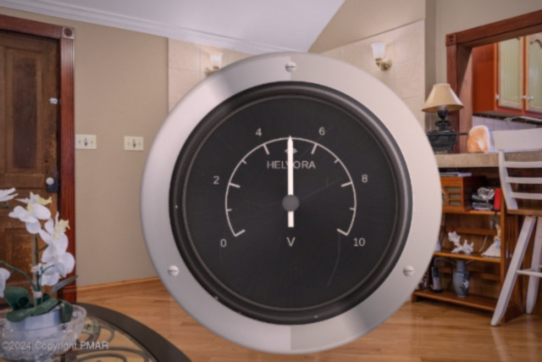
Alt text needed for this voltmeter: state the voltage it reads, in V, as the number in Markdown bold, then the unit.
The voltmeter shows **5** V
